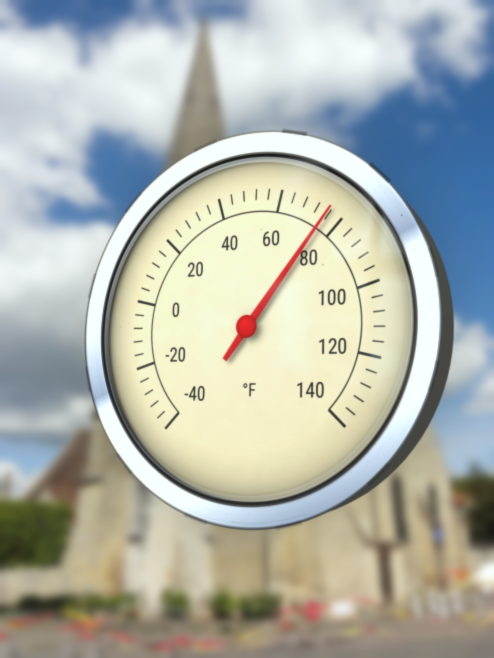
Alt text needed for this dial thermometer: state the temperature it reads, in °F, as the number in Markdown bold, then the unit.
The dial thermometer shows **76** °F
